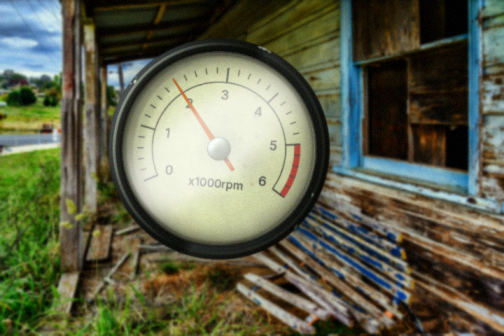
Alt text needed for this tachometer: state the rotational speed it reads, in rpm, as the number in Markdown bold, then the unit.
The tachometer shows **2000** rpm
